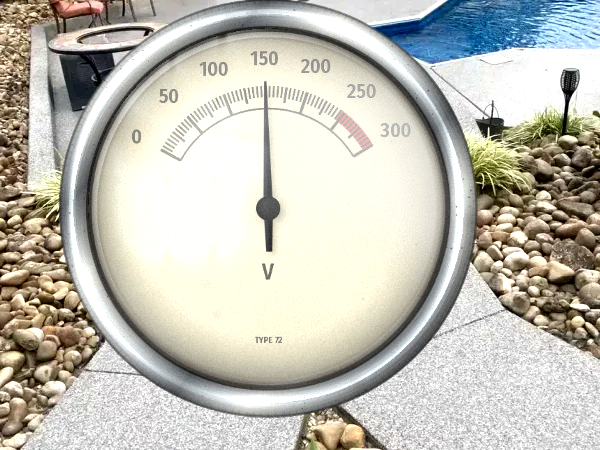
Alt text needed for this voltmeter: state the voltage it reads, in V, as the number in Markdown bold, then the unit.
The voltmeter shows **150** V
